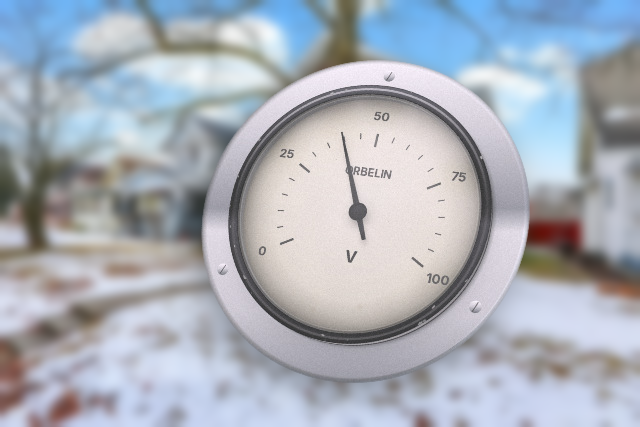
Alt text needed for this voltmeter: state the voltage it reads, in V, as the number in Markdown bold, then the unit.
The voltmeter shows **40** V
